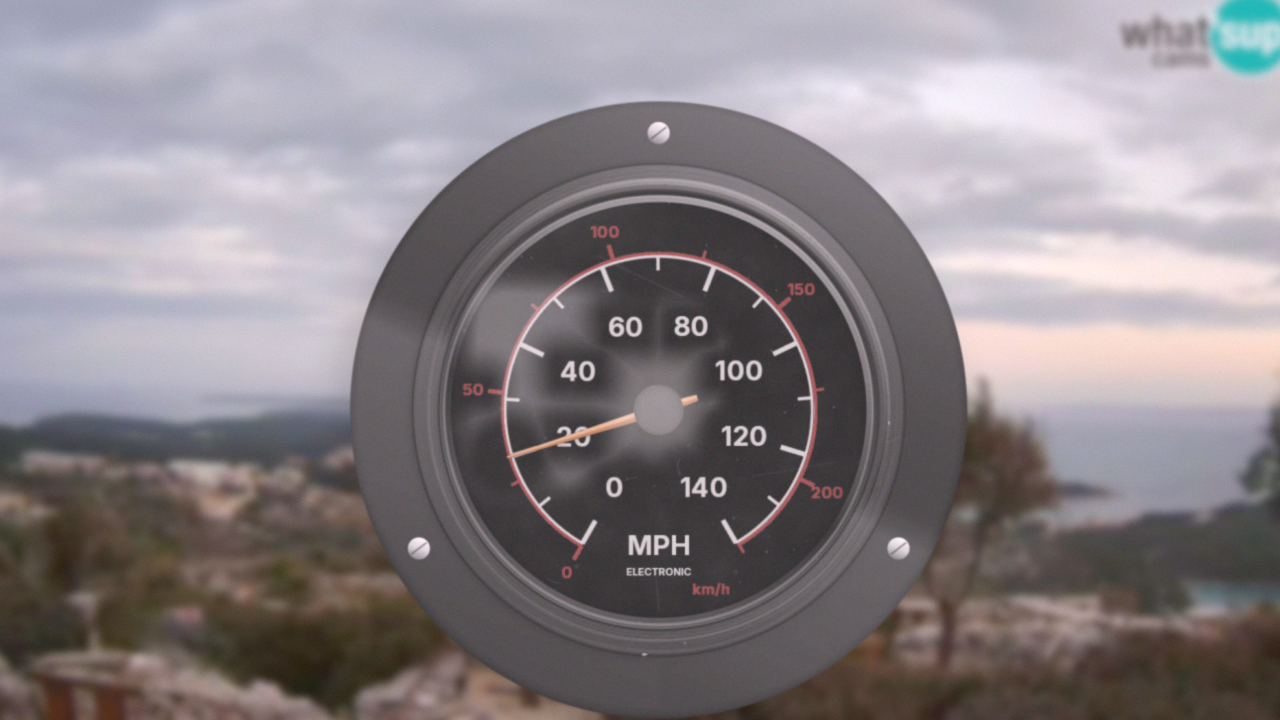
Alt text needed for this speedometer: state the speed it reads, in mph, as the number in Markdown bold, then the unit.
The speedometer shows **20** mph
